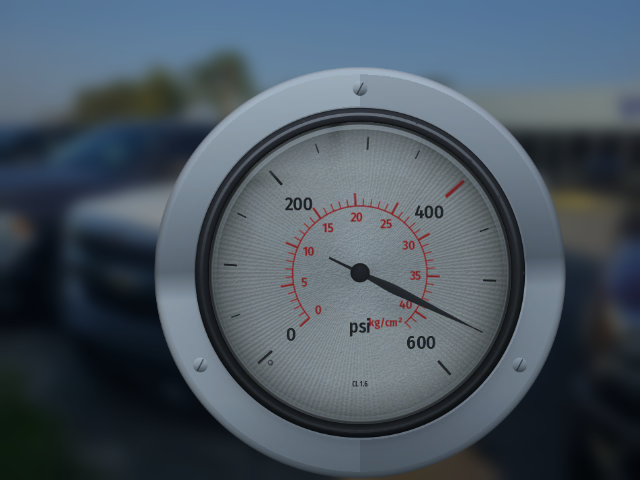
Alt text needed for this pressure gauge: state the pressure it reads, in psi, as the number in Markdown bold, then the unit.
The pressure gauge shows **550** psi
